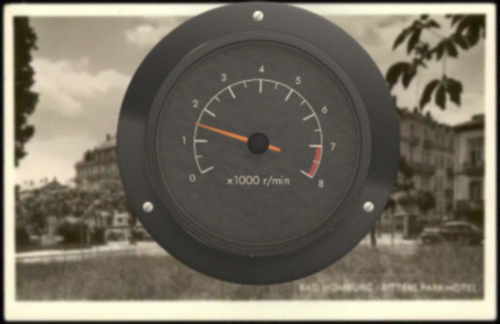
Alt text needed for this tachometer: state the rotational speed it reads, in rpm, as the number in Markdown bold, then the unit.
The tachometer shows **1500** rpm
